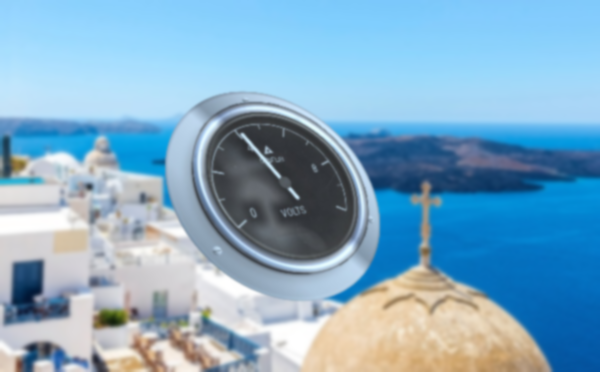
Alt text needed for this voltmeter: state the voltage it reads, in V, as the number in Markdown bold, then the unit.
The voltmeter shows **4** V
